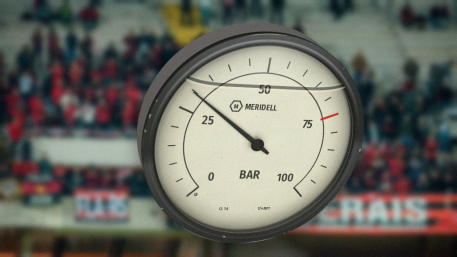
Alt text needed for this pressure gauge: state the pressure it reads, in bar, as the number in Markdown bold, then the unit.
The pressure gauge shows **30** bar
